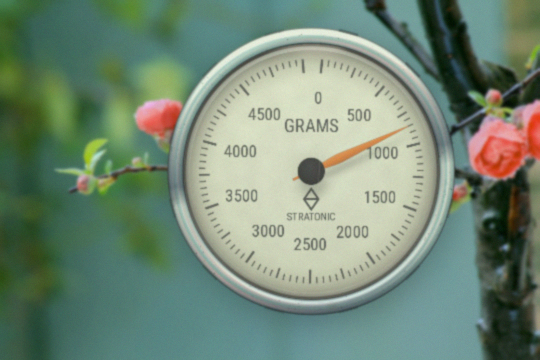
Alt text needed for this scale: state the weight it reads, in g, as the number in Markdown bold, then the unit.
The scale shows **850** g
